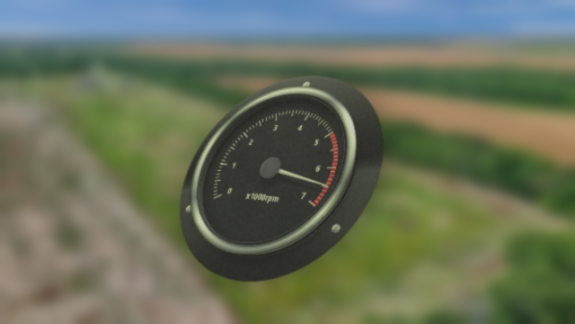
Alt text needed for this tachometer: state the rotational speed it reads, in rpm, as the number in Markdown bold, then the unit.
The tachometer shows **6500** rpm
